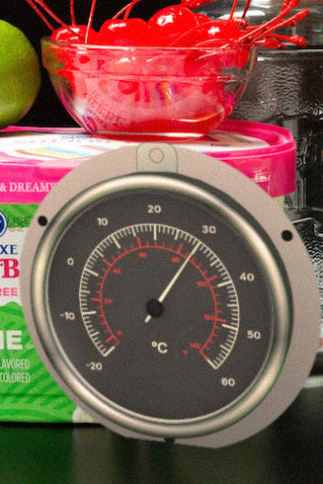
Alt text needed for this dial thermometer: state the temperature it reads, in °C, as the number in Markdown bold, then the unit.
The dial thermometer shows **30** °C
